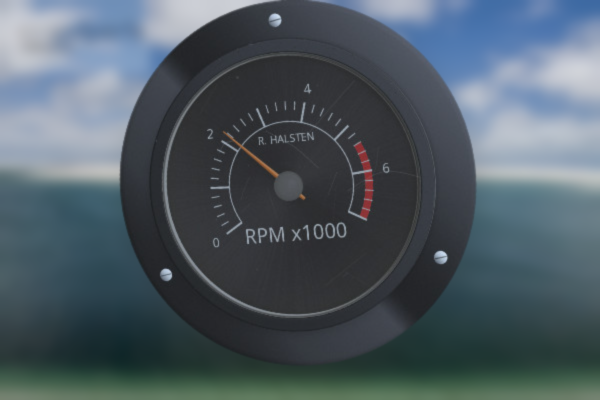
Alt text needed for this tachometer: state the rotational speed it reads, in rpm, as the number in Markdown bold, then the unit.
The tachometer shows **2200** rpm
